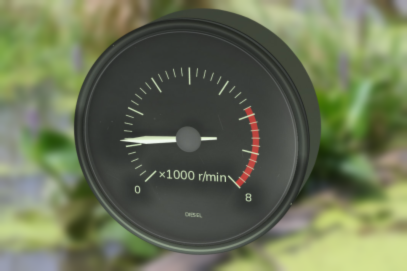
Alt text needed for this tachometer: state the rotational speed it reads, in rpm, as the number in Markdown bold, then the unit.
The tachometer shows **1200** rpm
